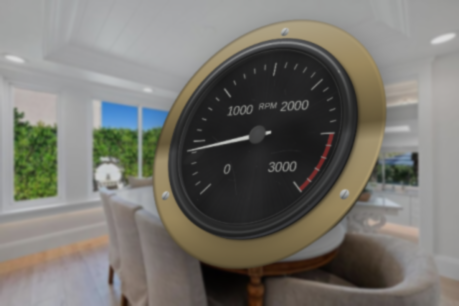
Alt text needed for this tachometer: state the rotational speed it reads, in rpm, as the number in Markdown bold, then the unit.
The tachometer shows **400** rpm
